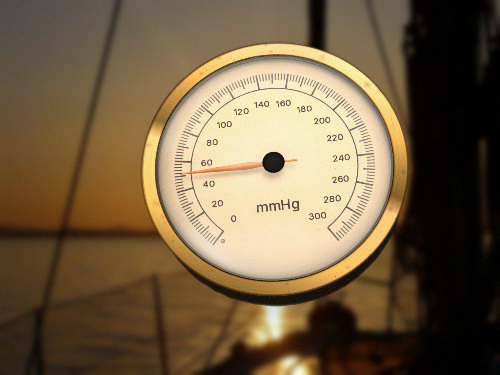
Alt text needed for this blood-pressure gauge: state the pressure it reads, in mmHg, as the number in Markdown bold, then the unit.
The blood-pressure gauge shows **50** mmHg
